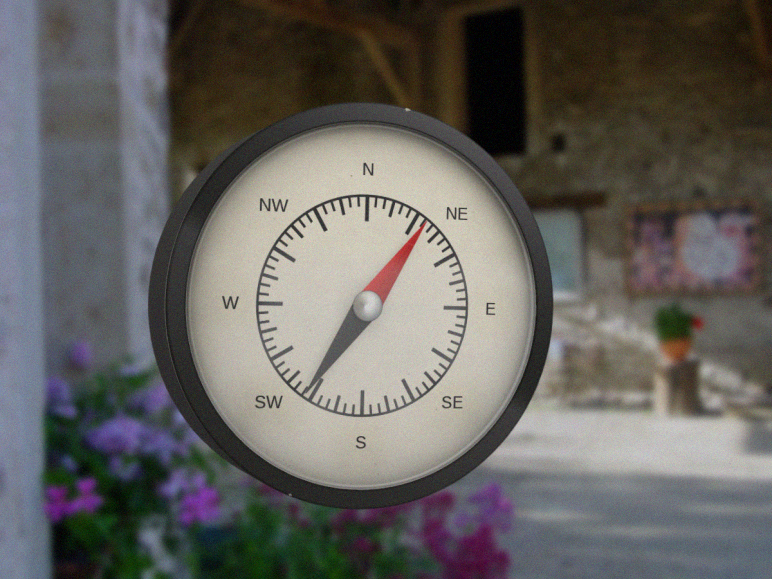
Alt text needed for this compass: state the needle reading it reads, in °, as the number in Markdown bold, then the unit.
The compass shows **35** °
